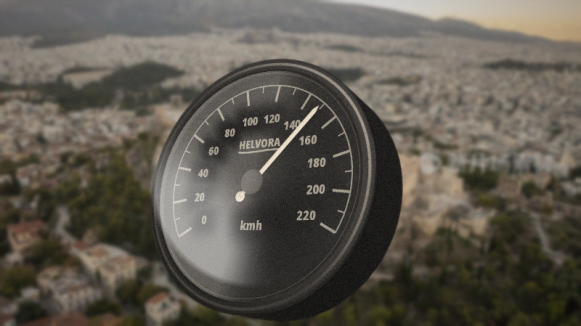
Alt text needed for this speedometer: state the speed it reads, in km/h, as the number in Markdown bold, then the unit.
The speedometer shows **150** km/h
